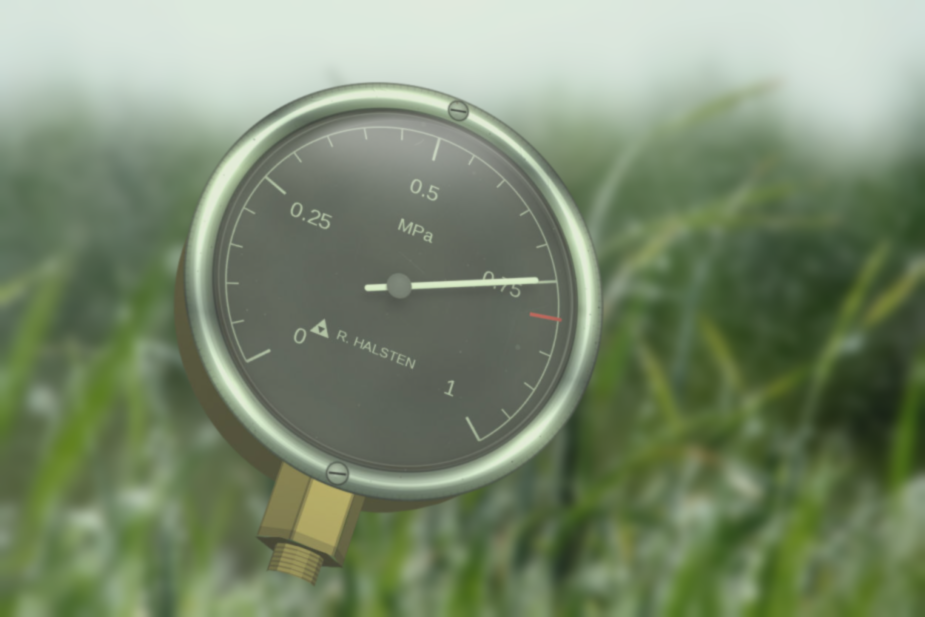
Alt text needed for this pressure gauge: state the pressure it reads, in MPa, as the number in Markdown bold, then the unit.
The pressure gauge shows **0.75** MPa
